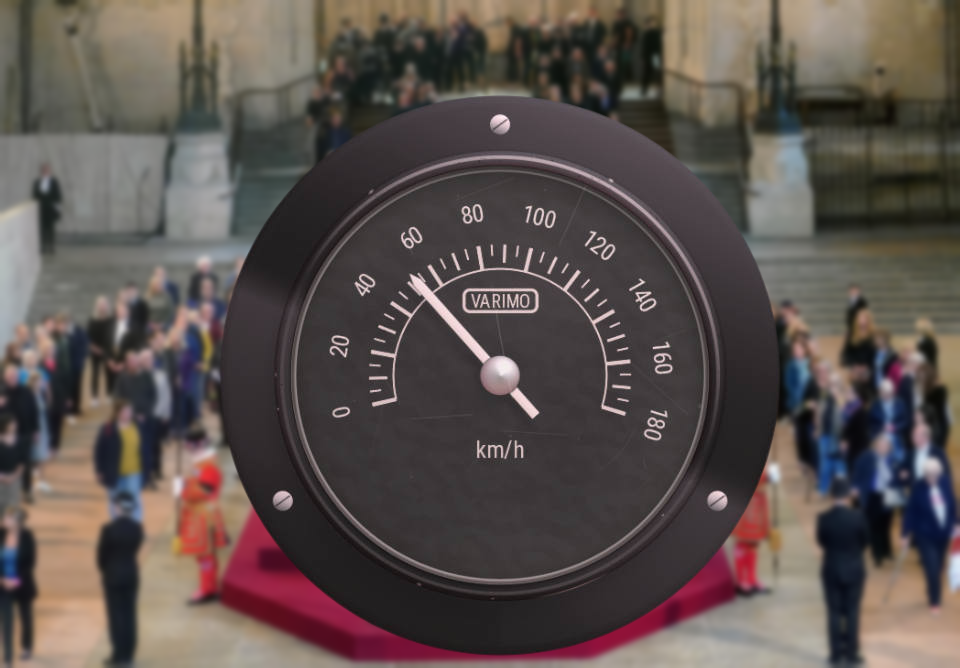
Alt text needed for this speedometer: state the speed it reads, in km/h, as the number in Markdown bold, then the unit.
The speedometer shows **52.5** km/h
